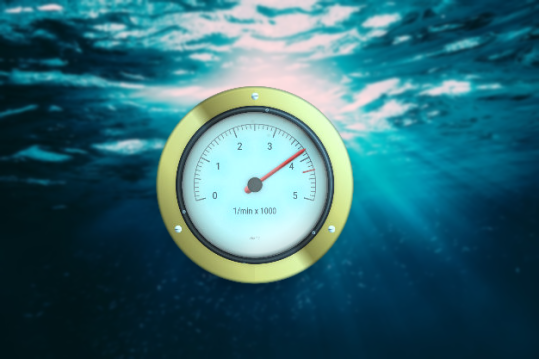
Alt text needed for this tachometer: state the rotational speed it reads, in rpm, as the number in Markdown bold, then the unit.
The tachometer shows **3800** rpm
